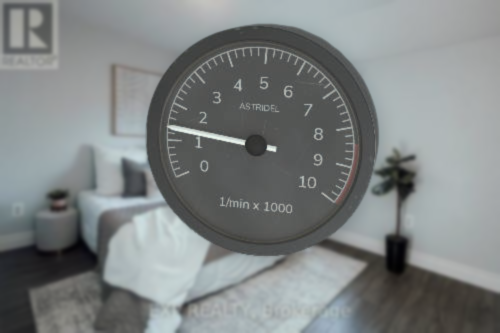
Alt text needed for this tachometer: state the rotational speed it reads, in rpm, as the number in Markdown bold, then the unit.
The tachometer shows **1400** rpm
